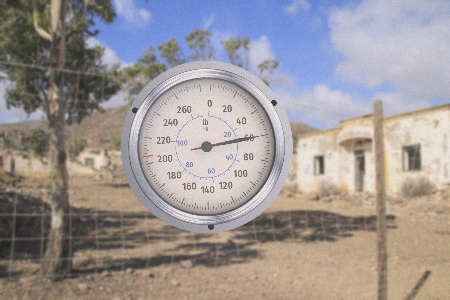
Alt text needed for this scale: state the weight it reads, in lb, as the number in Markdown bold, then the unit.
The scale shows **60** lb
